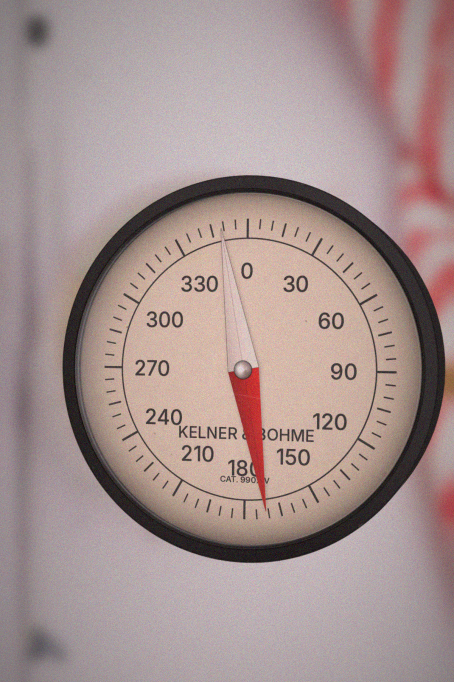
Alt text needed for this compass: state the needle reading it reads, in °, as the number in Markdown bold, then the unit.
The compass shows **170** °
